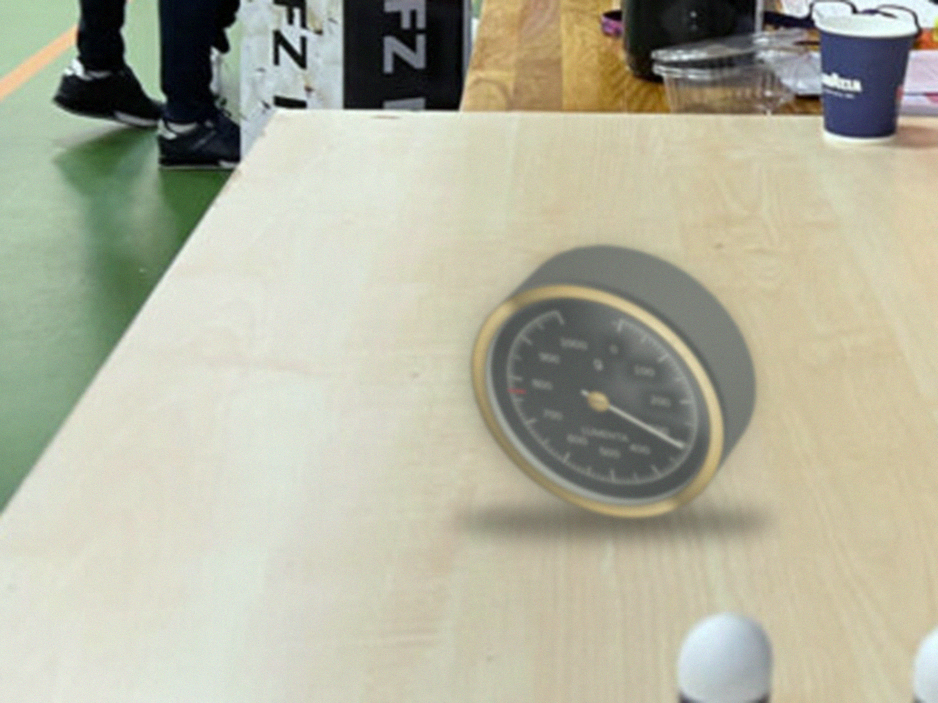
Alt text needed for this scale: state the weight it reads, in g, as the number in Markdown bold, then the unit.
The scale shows **300** g
